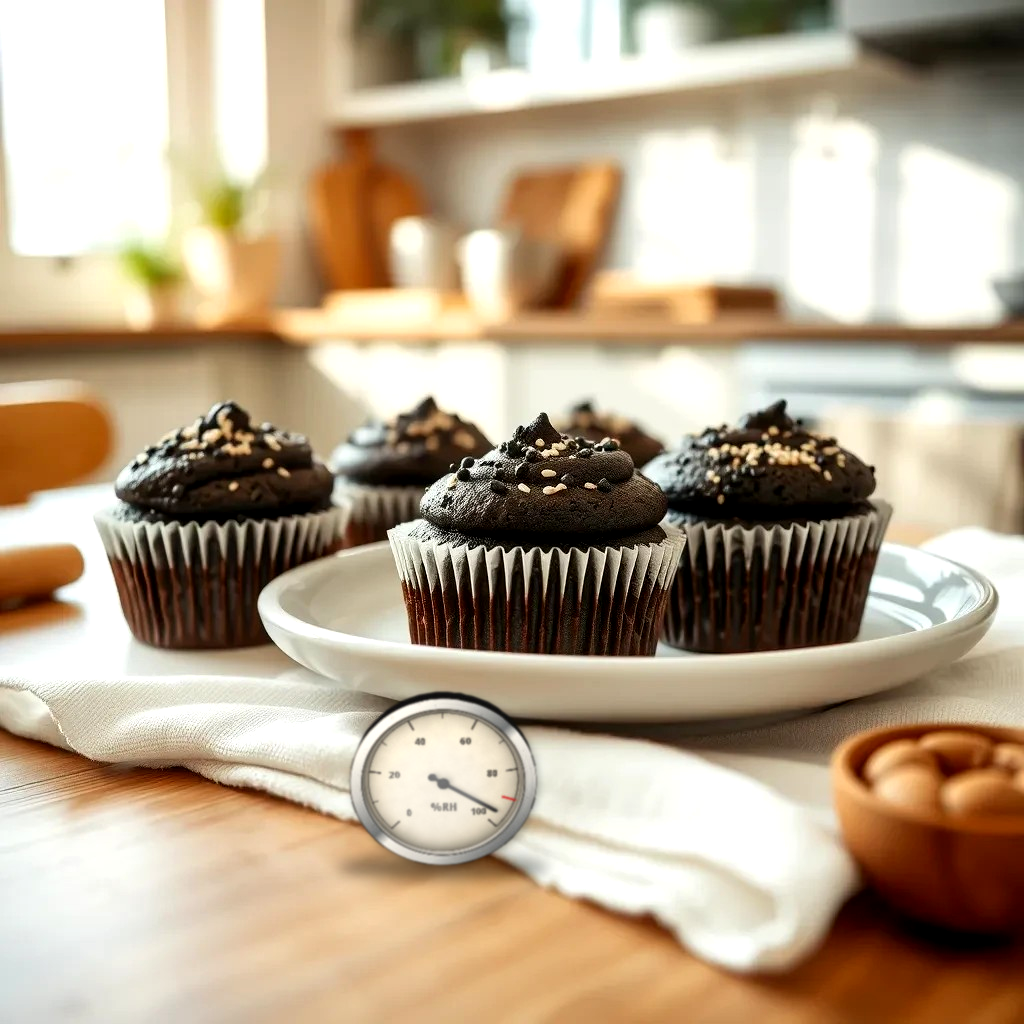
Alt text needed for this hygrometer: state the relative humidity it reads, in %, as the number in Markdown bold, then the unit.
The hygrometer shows **95** %
